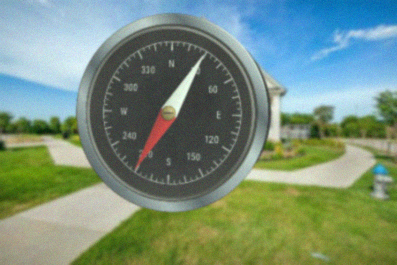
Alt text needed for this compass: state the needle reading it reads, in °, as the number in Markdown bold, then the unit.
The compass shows **210** °
